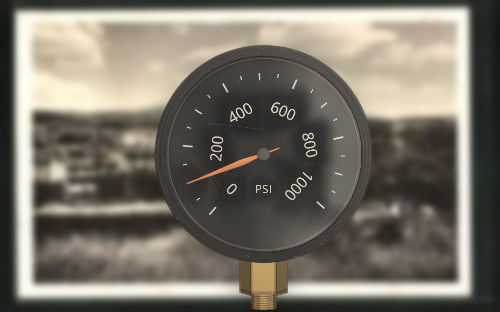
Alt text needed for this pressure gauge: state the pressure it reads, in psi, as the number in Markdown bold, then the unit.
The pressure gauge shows **100** psi
